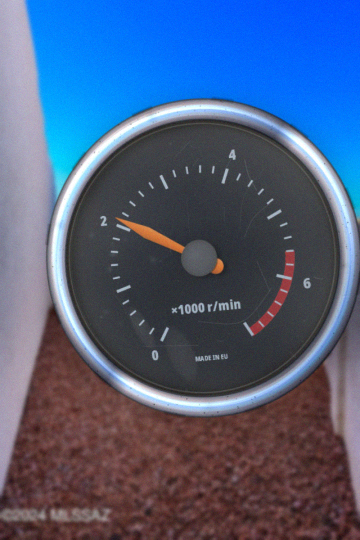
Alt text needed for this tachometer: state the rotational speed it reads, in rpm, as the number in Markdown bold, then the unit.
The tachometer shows **2100** rpm
